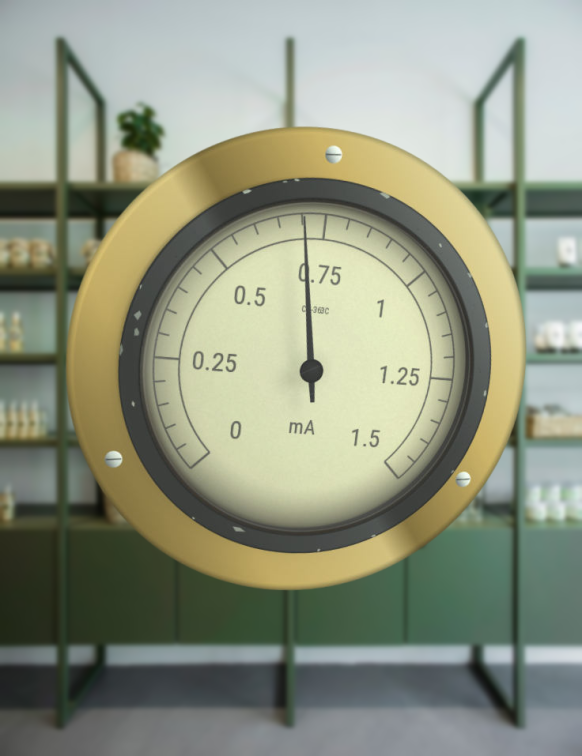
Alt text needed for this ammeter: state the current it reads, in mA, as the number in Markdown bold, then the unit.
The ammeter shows **0.7** mA
